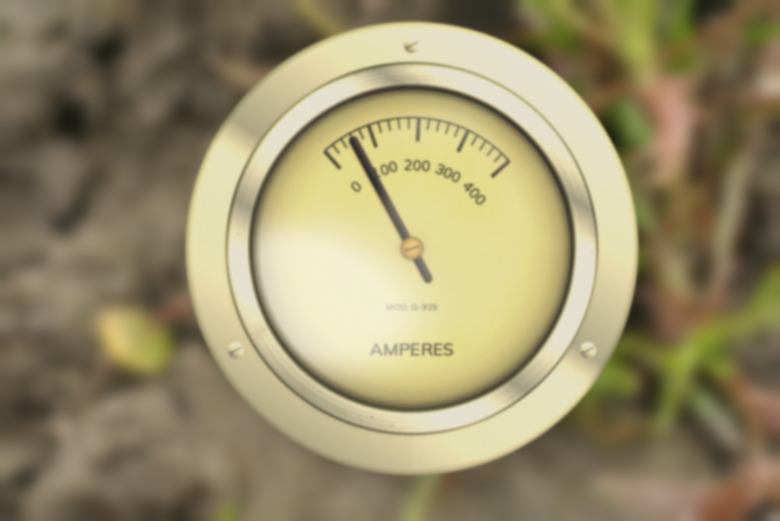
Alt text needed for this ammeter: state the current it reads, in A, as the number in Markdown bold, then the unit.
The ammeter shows **60** A
